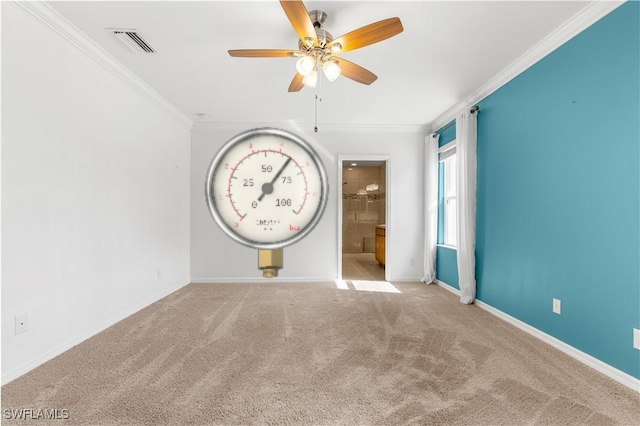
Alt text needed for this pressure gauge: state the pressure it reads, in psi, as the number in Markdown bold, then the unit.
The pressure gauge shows **65** psi
